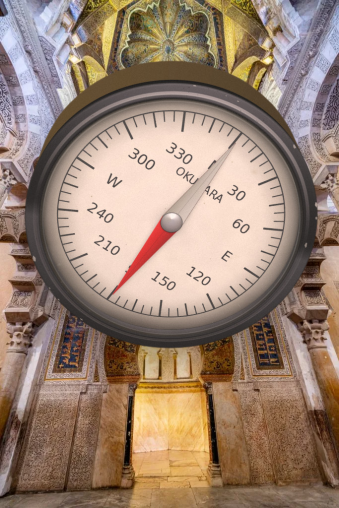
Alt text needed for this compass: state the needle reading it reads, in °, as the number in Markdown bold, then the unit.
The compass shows **180** °
